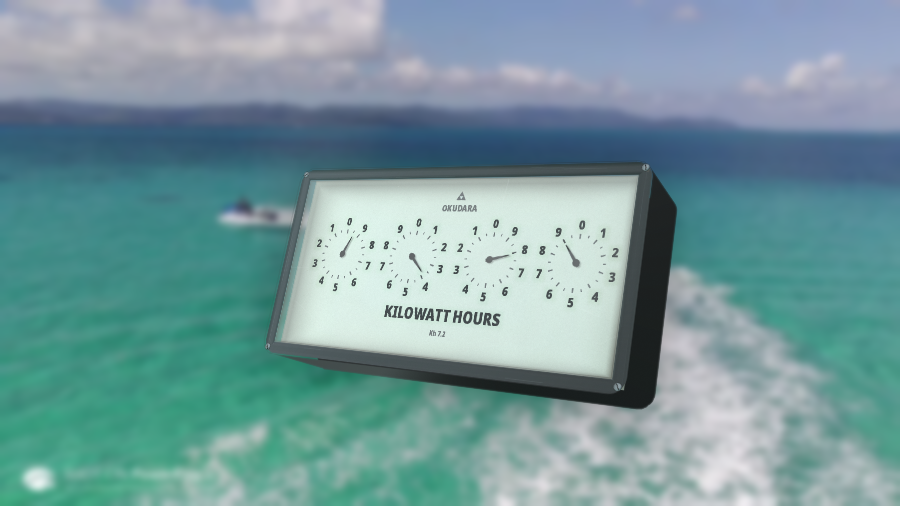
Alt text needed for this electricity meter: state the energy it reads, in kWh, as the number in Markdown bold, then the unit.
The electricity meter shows **9379** kWh
